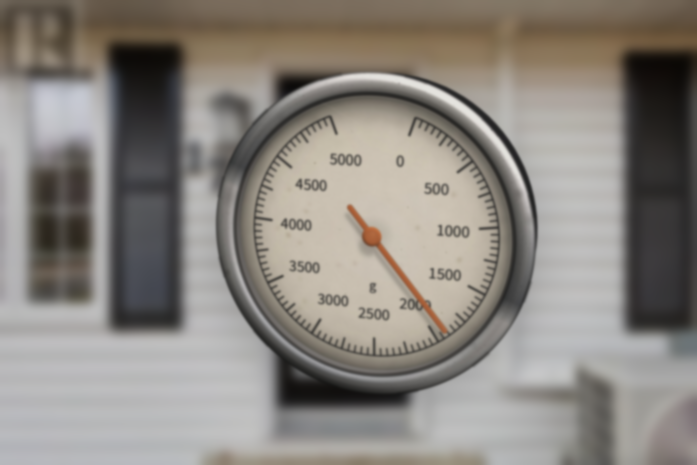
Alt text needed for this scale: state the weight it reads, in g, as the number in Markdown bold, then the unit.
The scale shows **1900** g
